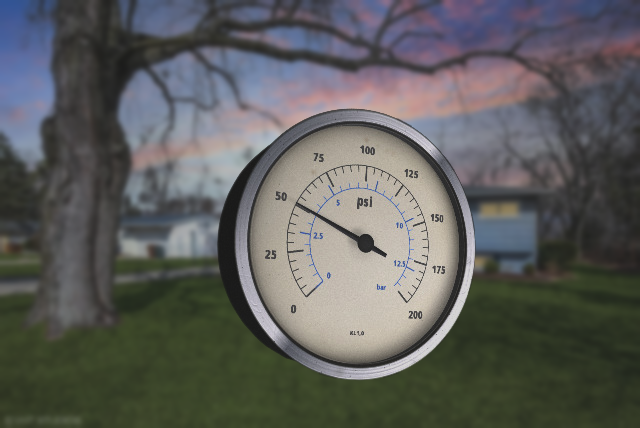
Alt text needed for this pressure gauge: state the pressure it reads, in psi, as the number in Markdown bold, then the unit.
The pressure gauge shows **50** psi
